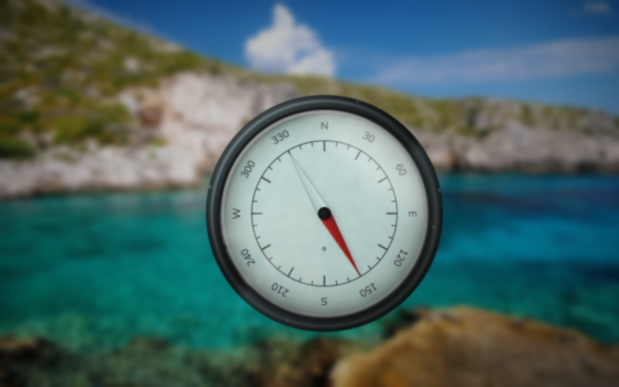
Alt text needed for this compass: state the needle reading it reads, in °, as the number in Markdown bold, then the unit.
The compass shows **150** °
